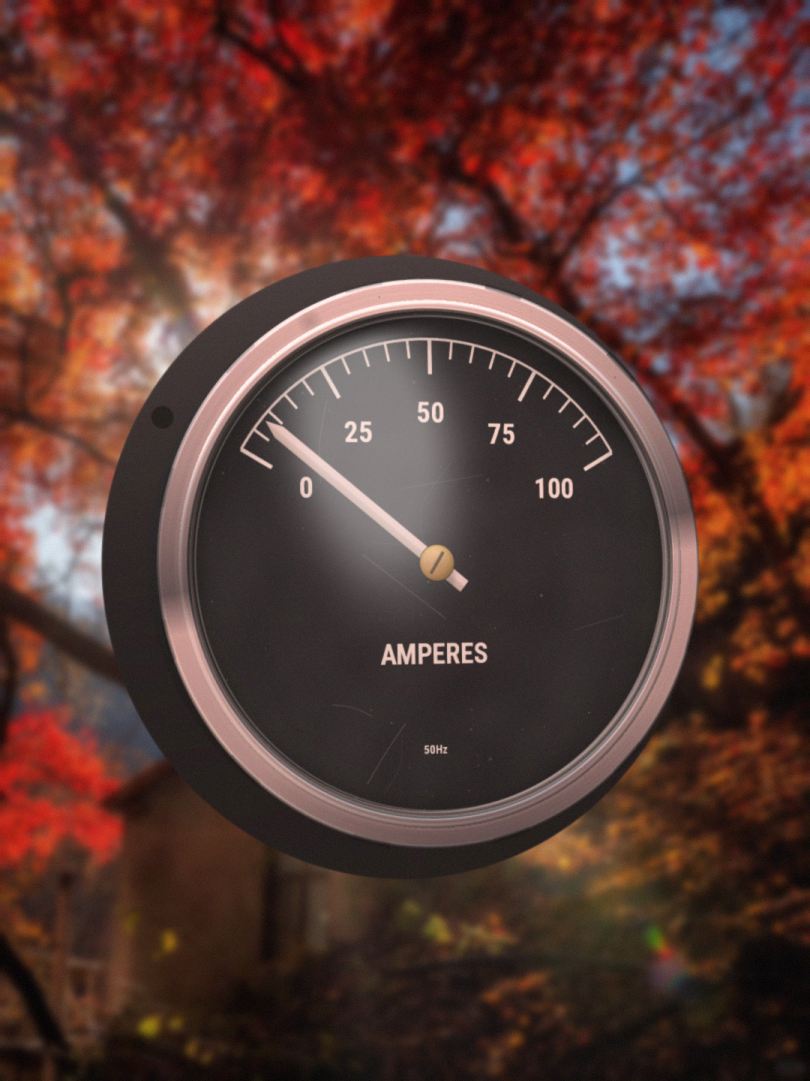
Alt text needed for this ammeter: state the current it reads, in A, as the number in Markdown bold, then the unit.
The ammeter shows **7.5** A
